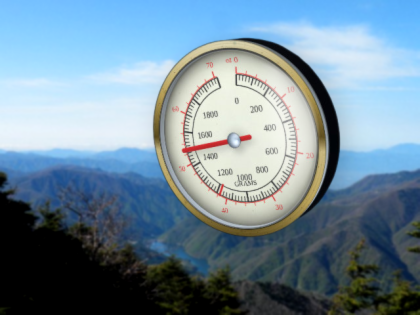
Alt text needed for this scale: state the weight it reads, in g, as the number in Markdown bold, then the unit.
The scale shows **1500** g
